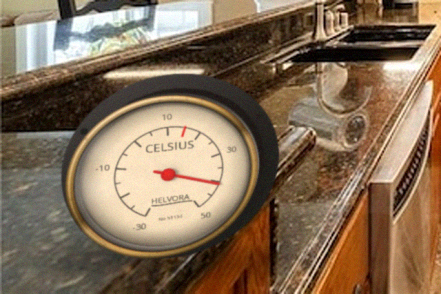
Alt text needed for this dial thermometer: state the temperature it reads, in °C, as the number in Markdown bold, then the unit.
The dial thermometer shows **40** °C
